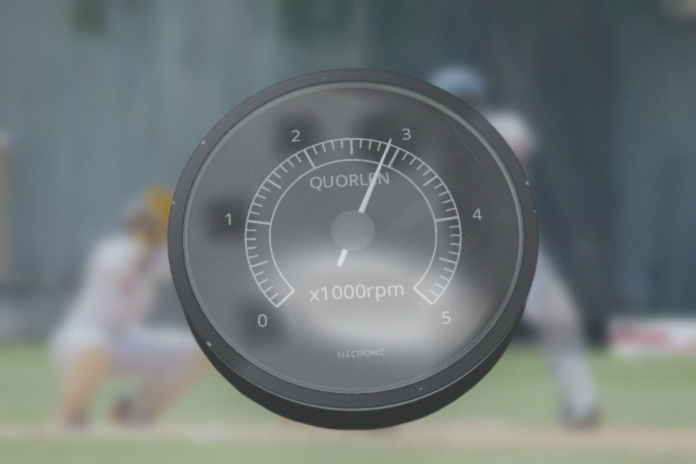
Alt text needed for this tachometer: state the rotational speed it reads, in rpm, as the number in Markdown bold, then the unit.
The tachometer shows **2900** rpm
